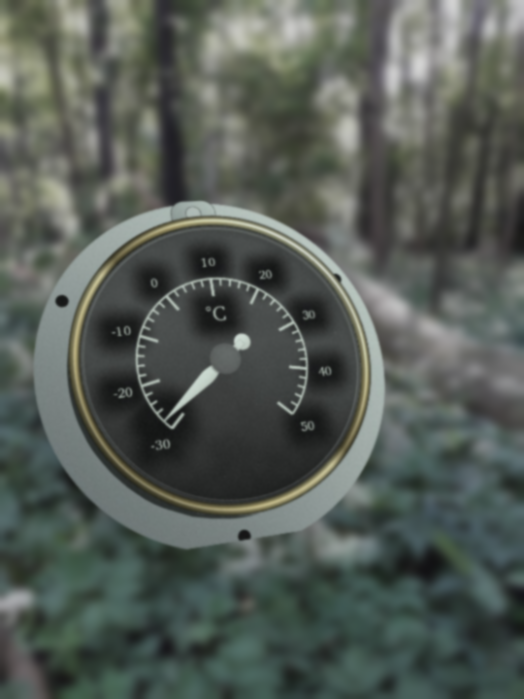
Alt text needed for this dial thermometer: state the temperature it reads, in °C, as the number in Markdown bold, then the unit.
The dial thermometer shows **-28** °C
